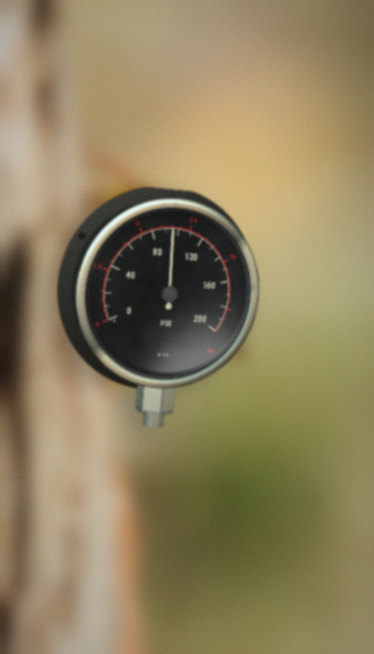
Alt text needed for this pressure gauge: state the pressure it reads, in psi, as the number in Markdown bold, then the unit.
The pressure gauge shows **95** psi
